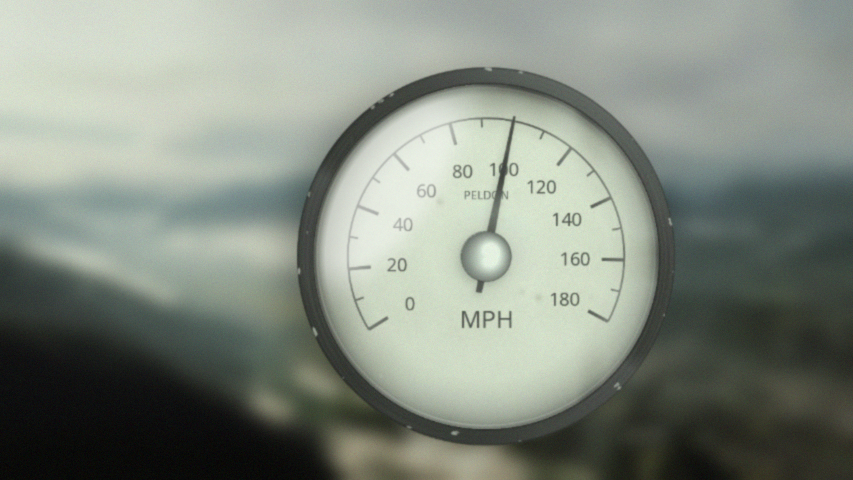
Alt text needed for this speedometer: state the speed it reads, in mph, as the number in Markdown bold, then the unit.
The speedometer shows **100** mph
